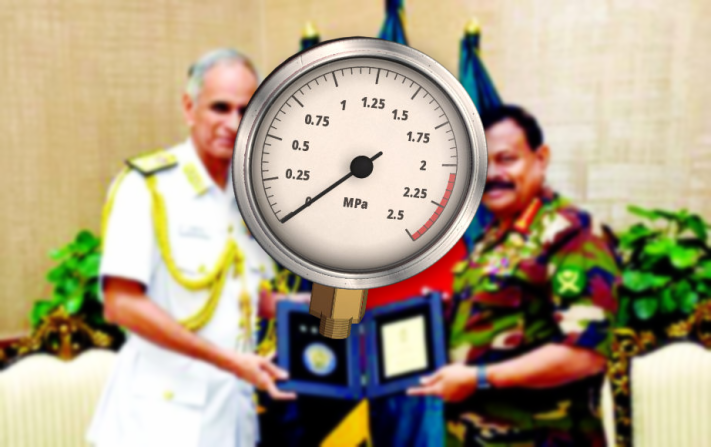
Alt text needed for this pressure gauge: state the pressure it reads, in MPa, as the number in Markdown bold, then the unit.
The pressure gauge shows **0** MPa
